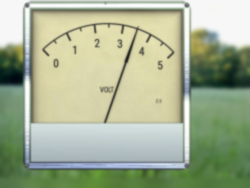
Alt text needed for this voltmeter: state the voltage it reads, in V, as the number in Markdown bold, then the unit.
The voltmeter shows **3.5** V
